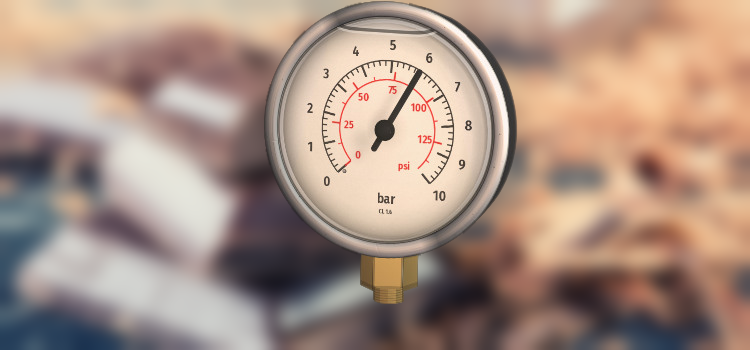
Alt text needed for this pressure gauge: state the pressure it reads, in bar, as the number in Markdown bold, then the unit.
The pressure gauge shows **6** bar
